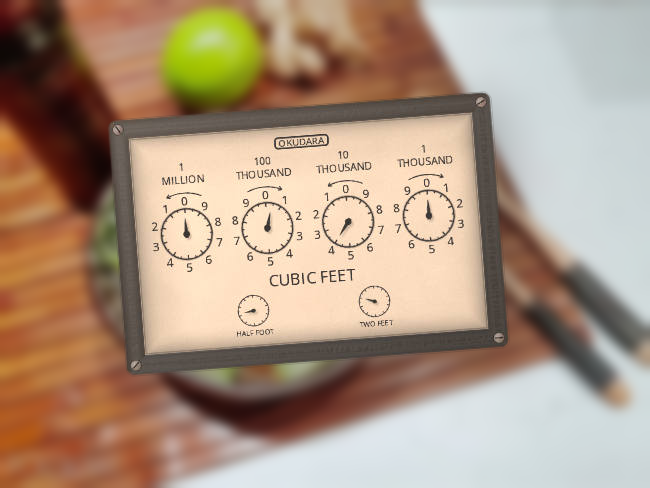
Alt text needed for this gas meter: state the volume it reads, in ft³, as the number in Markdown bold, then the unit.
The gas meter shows **4000** ft³
